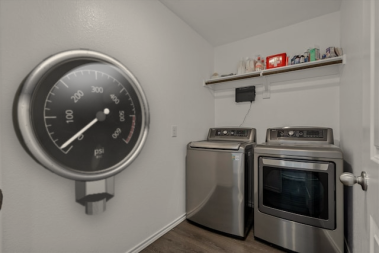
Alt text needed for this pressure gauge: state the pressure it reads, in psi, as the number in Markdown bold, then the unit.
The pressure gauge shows **20** psi
